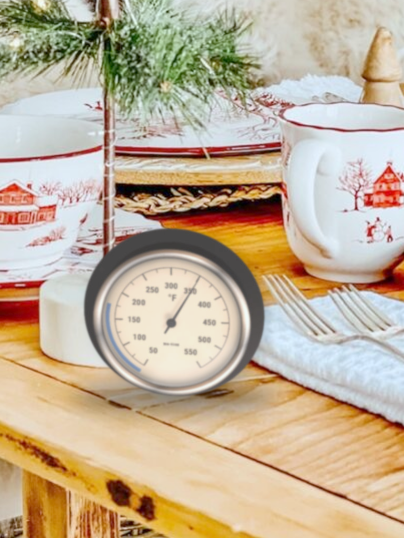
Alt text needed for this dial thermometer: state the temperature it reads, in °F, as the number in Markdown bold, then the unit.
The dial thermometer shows **350** °F
